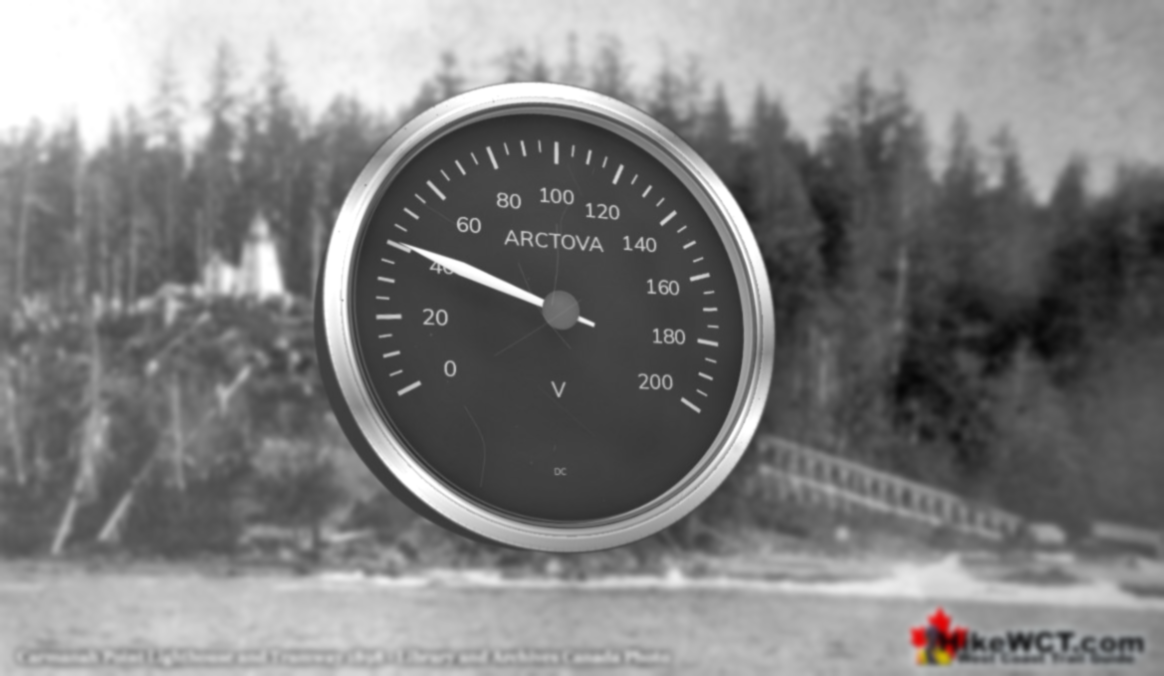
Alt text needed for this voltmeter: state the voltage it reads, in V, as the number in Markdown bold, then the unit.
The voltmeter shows **40** V
